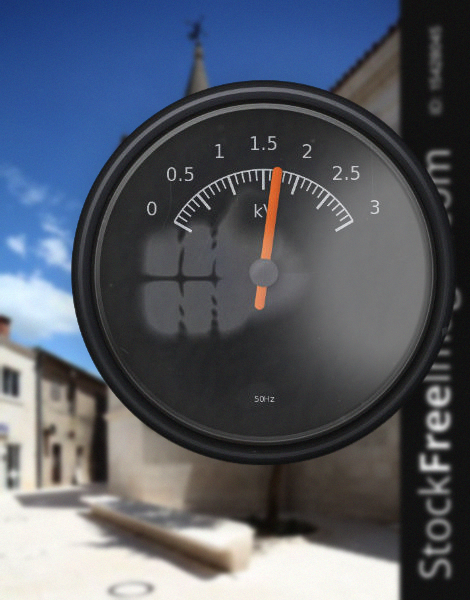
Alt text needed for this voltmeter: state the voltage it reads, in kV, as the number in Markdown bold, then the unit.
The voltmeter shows **1.7** kV
